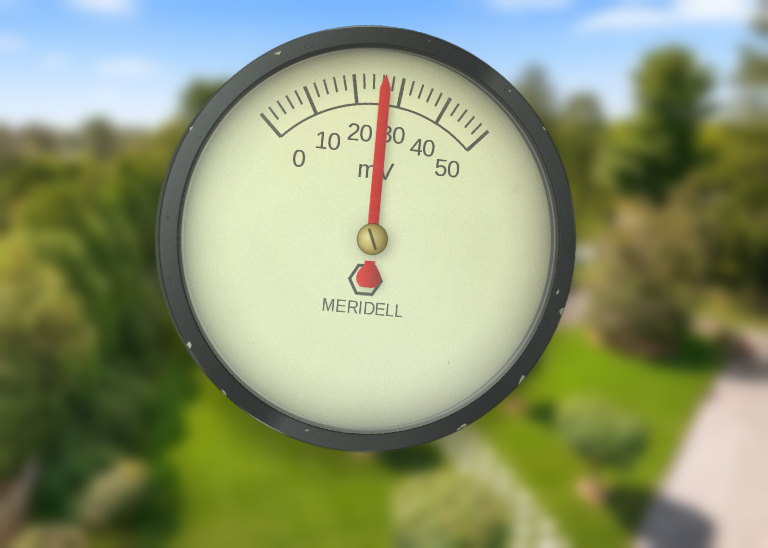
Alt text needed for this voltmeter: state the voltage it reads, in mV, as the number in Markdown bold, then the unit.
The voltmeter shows **26** mV
